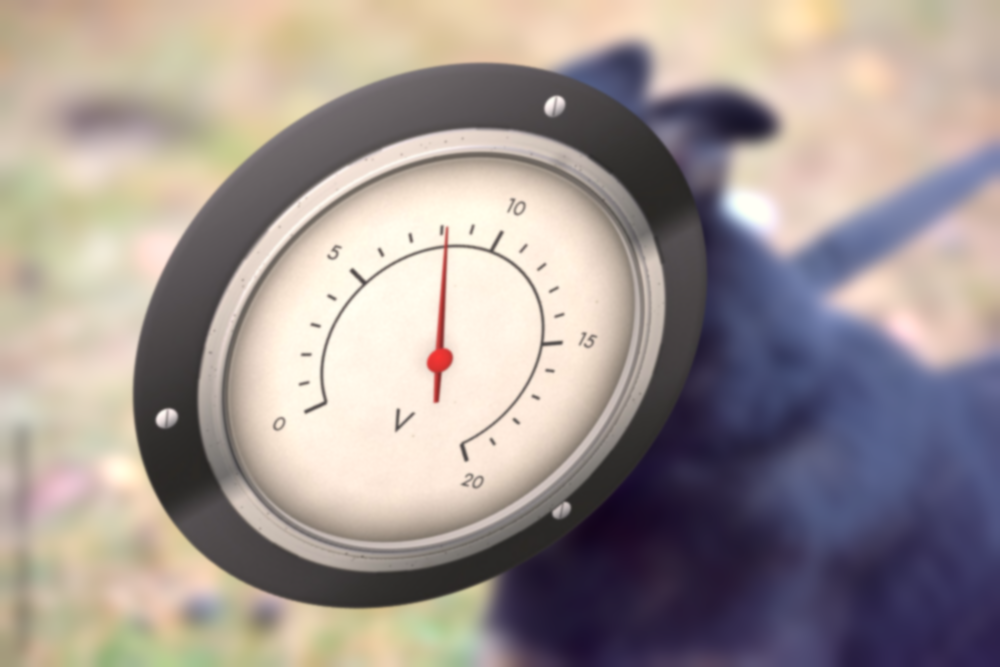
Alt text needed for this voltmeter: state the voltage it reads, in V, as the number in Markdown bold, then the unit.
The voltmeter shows **8** V
